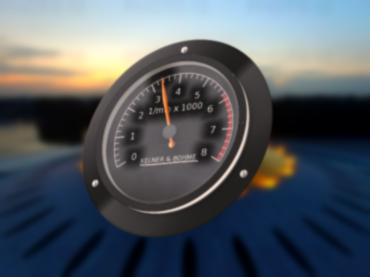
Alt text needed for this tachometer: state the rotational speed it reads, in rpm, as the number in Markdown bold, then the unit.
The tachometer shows **3400** rpm
